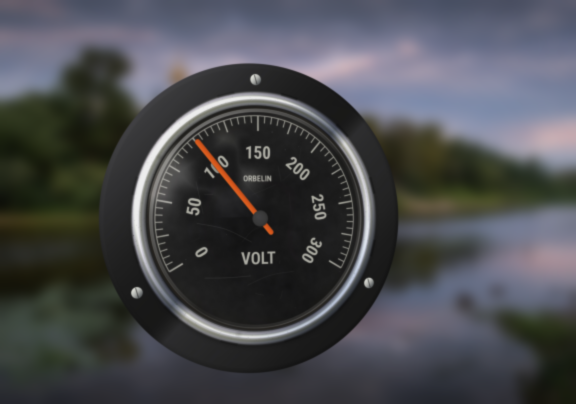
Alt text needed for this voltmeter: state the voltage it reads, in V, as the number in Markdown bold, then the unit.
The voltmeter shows **100** V
